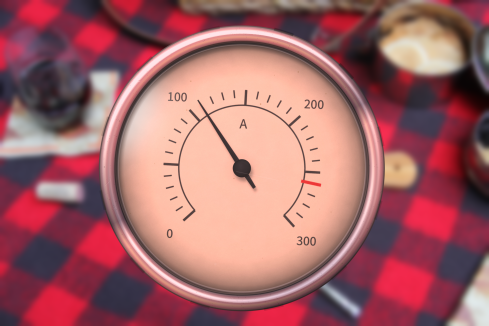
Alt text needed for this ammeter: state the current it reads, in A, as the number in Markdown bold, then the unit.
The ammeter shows **110** A
